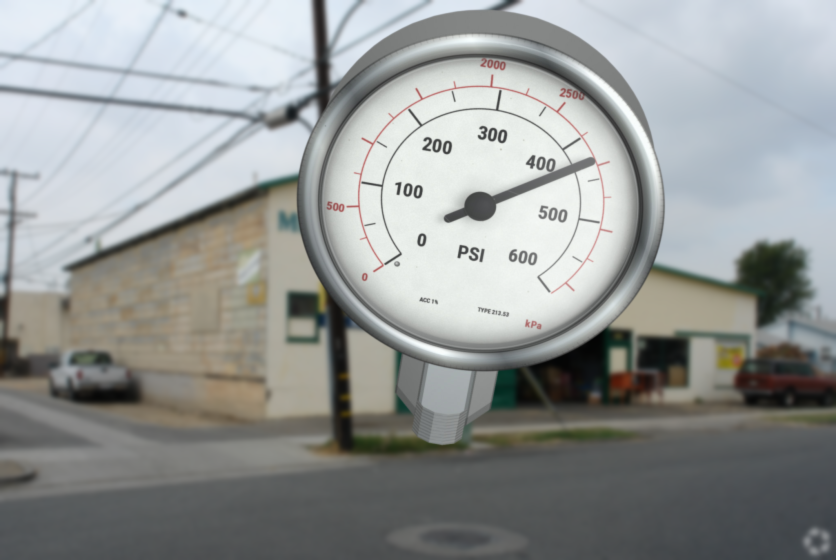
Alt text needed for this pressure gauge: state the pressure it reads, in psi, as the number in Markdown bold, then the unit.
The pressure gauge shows **425** psi
